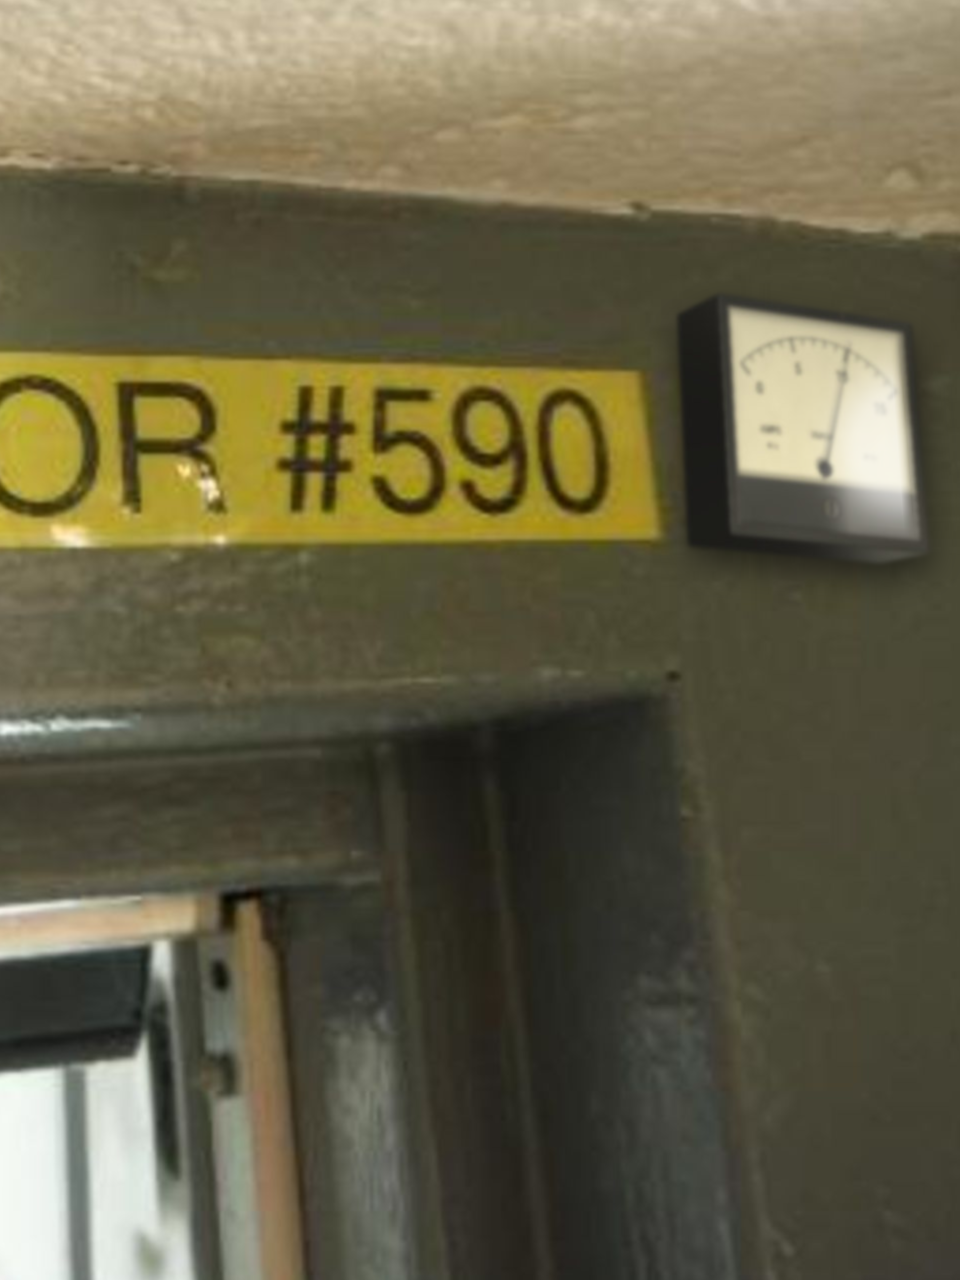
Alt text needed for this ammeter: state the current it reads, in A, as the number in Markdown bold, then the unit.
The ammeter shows **10** A
